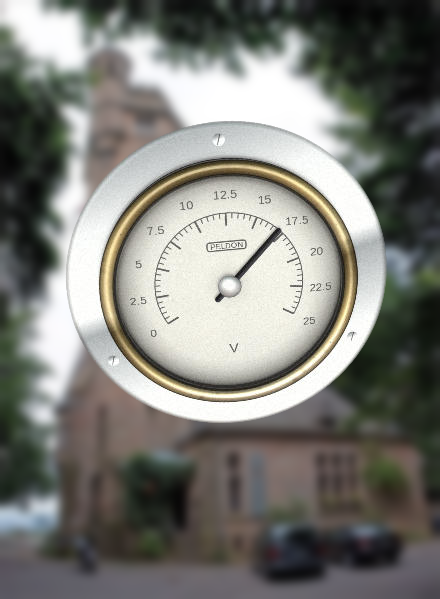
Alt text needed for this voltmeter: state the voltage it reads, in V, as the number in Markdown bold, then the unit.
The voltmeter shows **17** V
